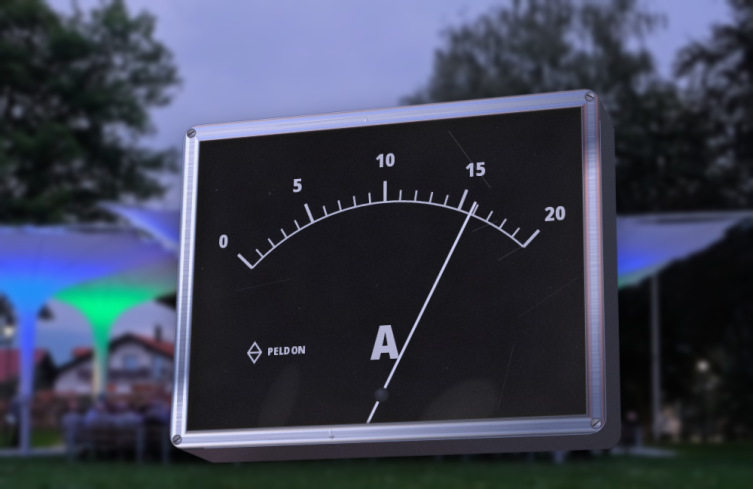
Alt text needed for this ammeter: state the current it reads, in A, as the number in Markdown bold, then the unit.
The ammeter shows **16** A
